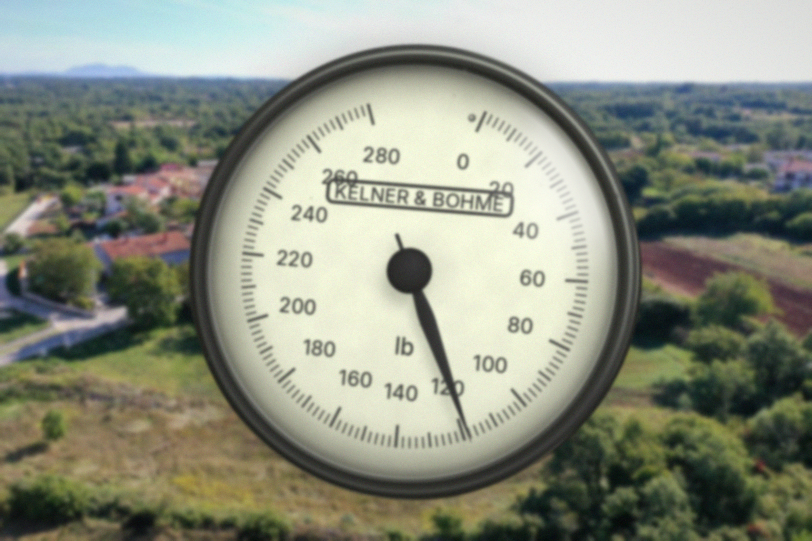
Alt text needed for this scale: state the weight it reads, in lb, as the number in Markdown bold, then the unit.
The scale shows **118** lb
